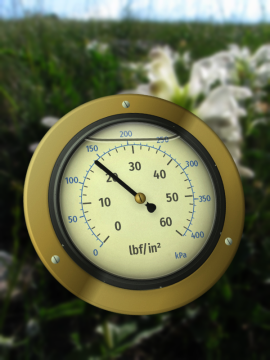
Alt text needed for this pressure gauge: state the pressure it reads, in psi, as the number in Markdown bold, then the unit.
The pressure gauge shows **20** psi
